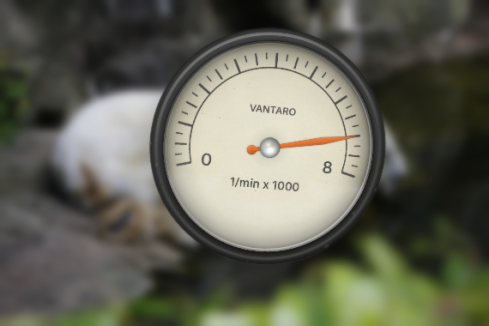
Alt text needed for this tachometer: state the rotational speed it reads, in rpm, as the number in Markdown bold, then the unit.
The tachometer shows **7000** rpm
